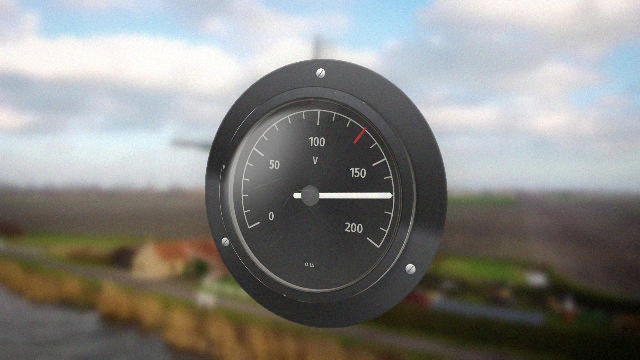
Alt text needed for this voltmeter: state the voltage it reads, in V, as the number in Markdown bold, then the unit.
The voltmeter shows **170** V
